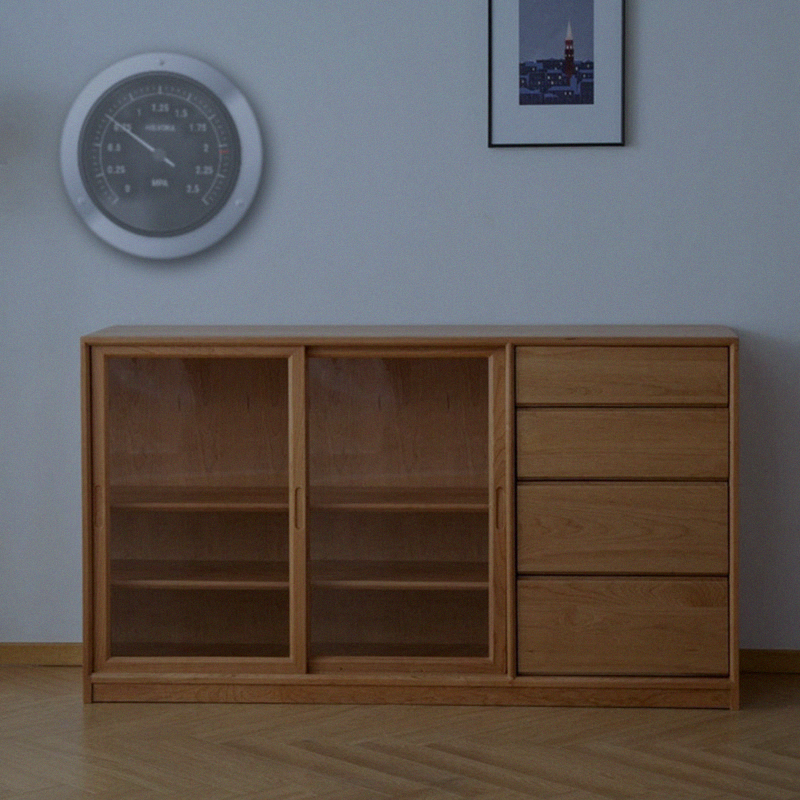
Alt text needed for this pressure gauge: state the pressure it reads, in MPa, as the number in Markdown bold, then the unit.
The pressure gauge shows **0.75** MPa
